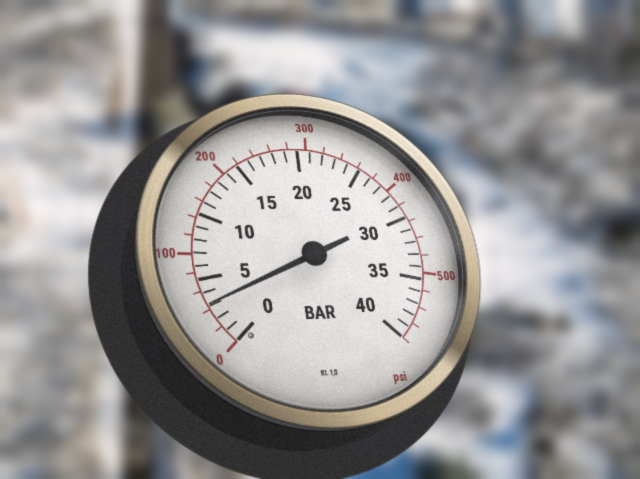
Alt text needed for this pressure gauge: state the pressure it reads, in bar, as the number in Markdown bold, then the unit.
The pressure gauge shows **3** bar
